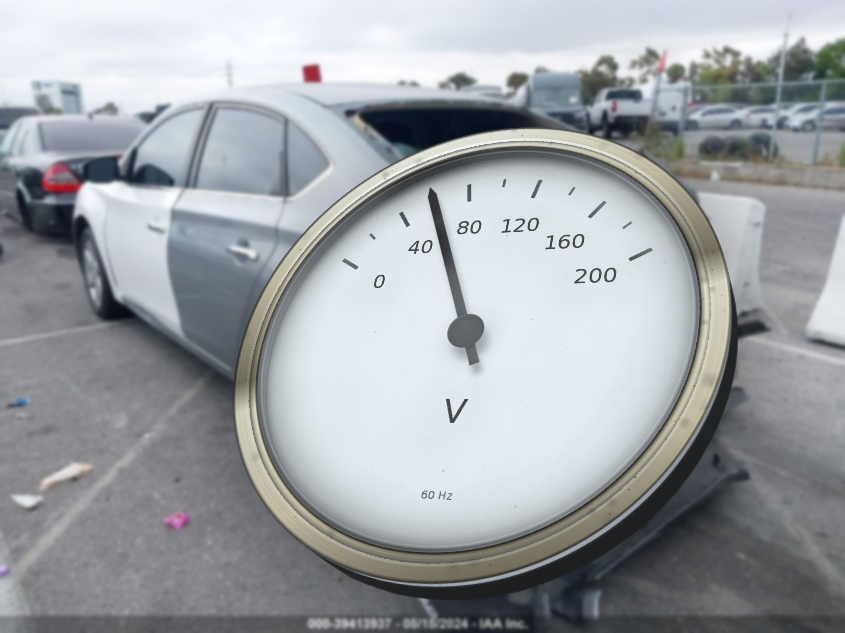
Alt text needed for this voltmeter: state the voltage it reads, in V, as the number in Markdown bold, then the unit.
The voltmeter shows **60** V
